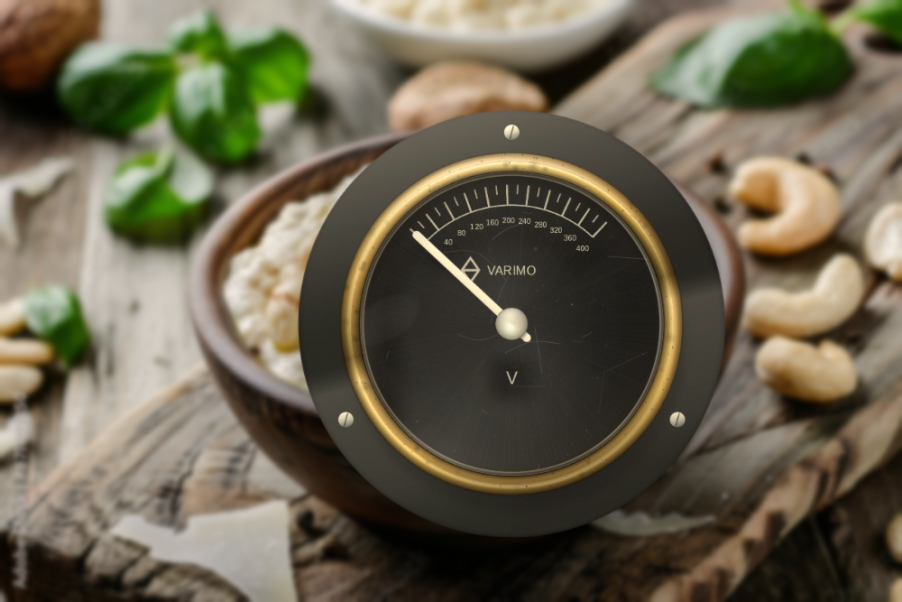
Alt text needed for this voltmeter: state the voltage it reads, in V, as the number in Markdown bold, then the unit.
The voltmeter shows **0** V
